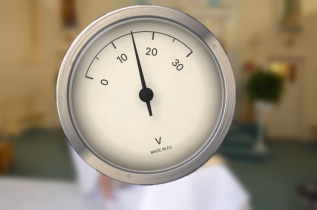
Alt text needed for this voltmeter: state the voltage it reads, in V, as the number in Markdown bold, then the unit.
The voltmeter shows **15** V
